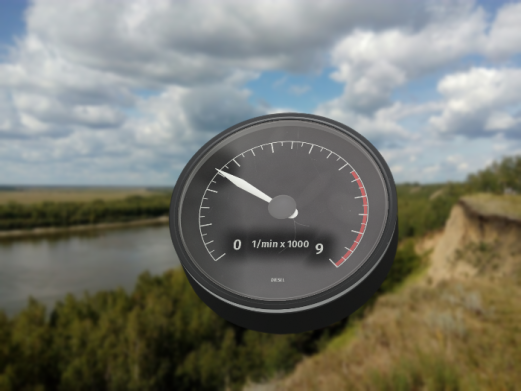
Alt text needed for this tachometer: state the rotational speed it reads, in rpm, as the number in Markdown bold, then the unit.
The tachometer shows **2500** rpm
